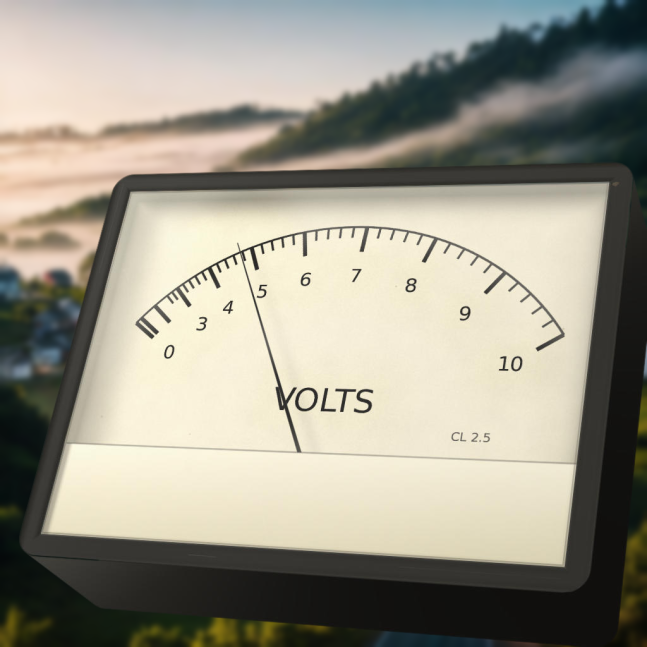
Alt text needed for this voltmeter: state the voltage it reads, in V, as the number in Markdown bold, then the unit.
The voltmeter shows **4.8** V
